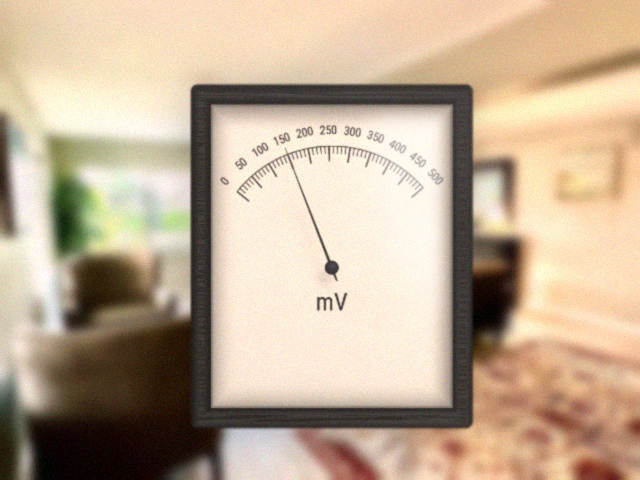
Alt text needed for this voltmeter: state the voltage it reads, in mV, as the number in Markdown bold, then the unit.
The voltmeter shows **150** mV
